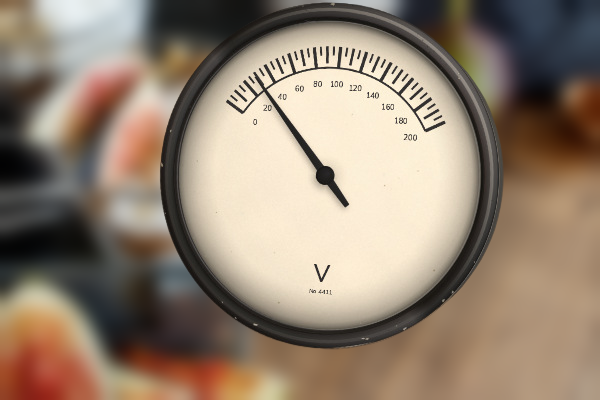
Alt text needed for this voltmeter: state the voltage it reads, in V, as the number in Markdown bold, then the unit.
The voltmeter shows **30** V
